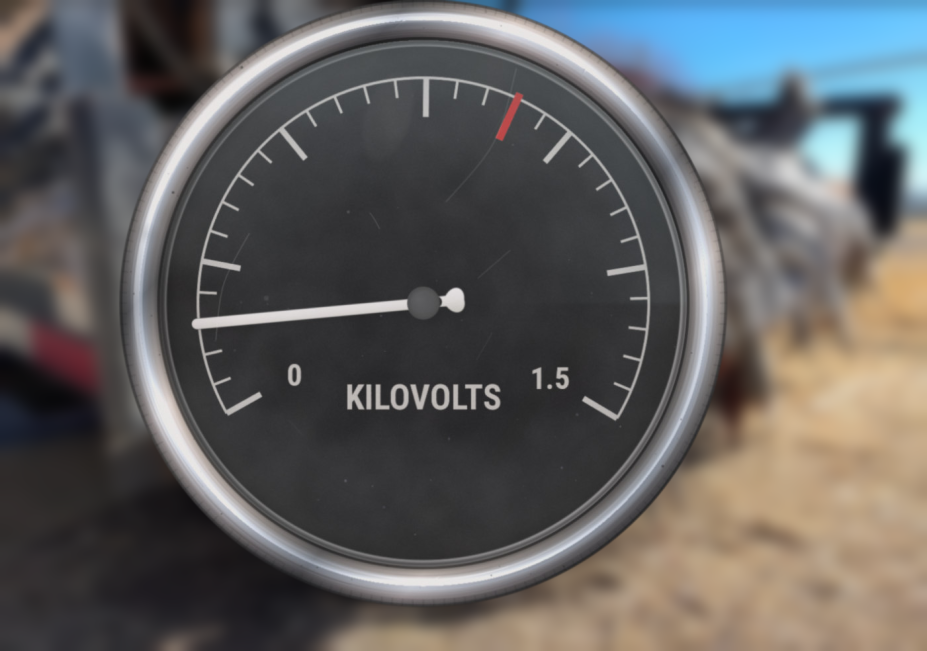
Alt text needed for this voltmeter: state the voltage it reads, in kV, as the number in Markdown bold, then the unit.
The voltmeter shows **0.15** kV
